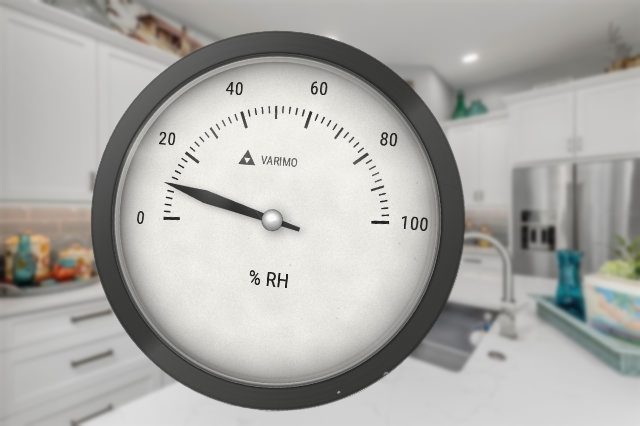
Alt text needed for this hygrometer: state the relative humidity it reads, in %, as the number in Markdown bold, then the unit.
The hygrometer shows **10** %
